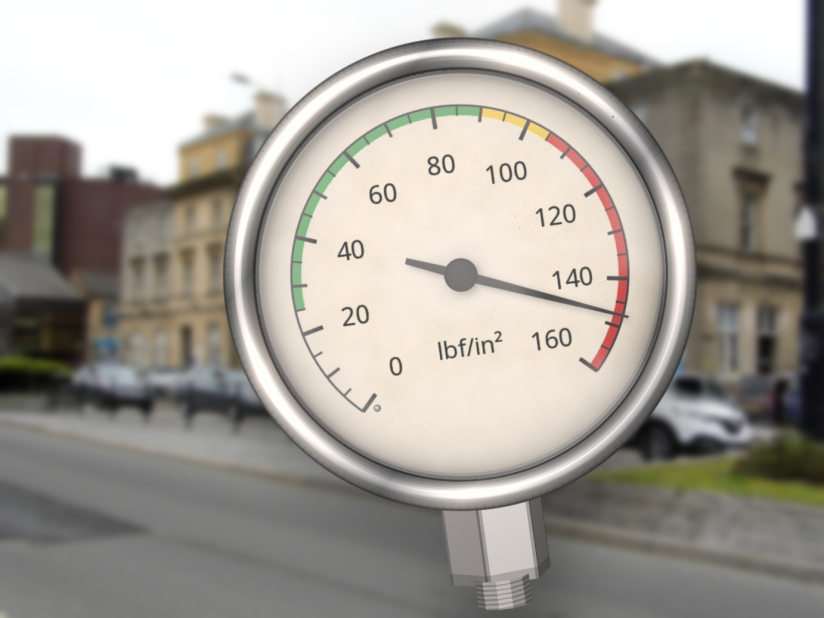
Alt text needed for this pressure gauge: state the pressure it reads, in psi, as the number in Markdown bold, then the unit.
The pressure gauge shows **147.5** psi
